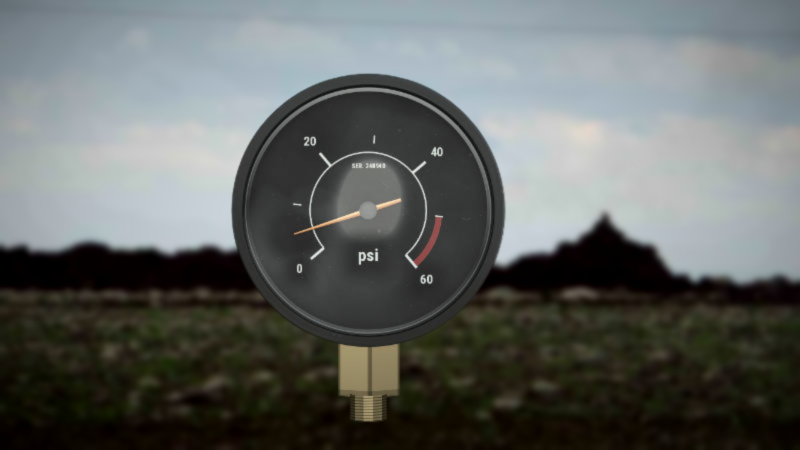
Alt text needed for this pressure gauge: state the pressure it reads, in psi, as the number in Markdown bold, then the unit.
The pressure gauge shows **5** psi
